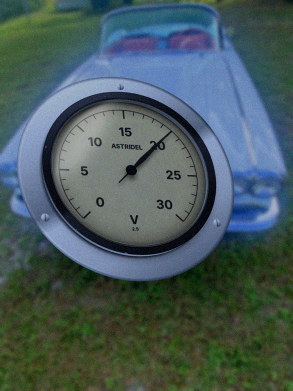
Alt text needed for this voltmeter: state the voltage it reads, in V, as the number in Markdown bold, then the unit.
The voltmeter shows **20** V
